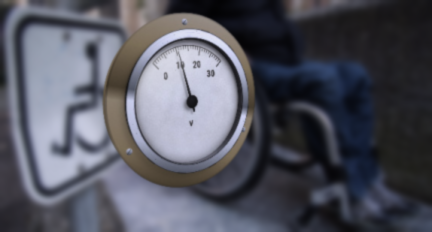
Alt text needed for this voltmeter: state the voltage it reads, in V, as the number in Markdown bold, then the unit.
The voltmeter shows **10** V
